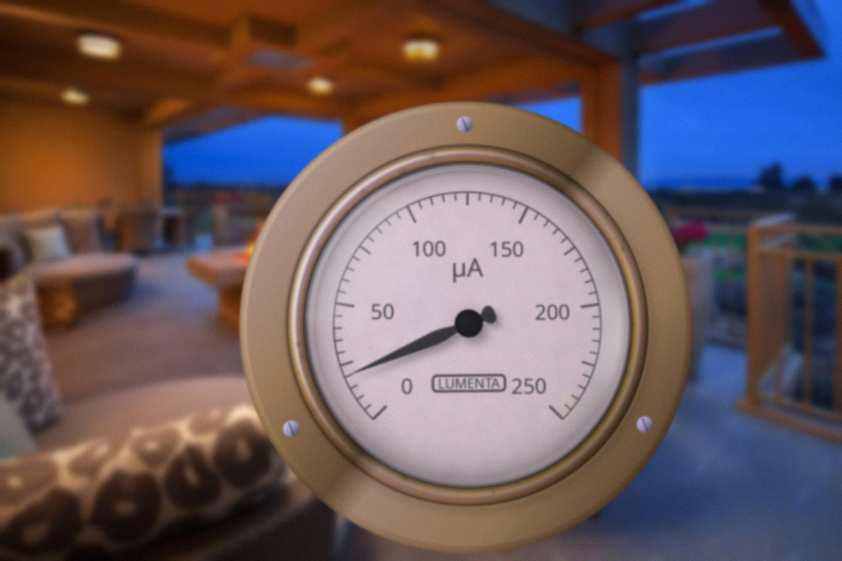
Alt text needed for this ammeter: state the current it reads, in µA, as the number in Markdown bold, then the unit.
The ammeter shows **20** µA
